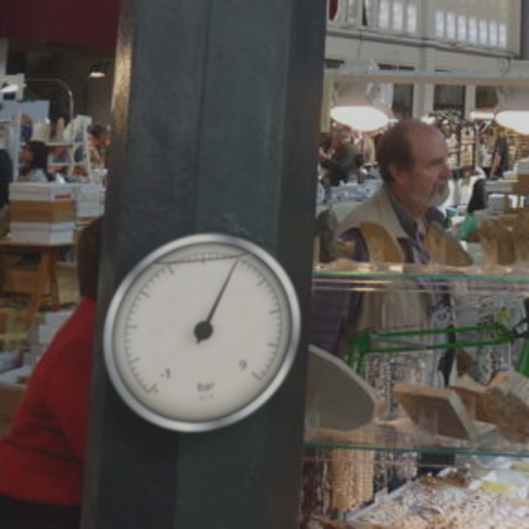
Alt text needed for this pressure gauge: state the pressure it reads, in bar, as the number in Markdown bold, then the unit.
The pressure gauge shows **5** bar
